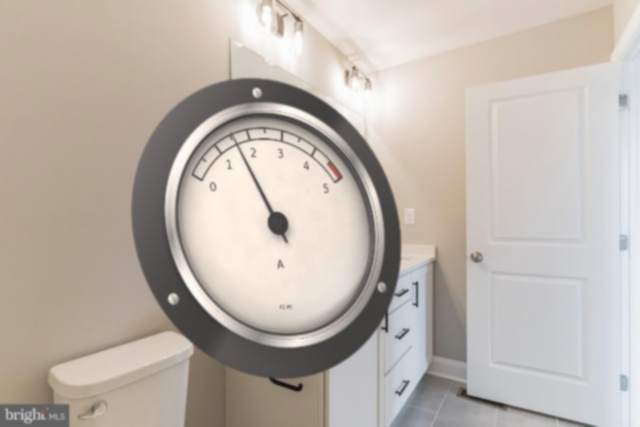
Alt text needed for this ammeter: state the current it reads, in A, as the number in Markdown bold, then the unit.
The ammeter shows **1.5** A
